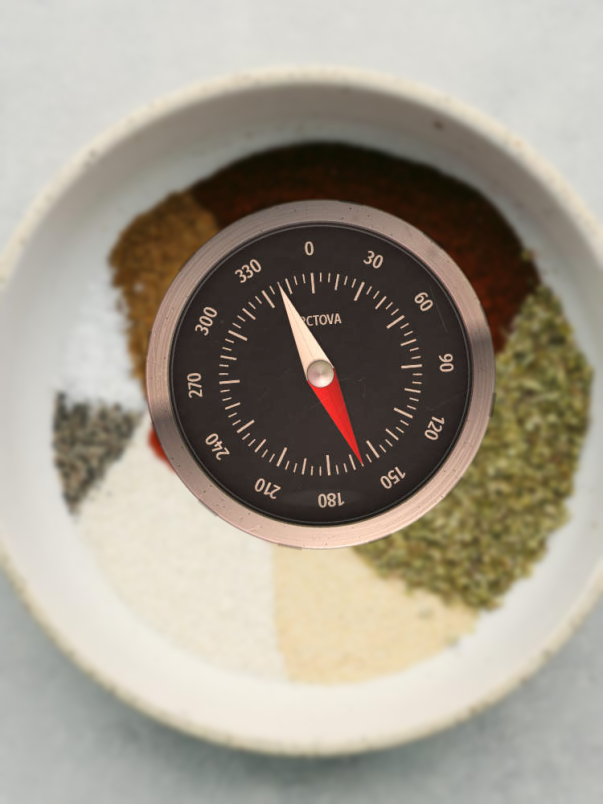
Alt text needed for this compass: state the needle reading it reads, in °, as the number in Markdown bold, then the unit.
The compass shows **160** °
